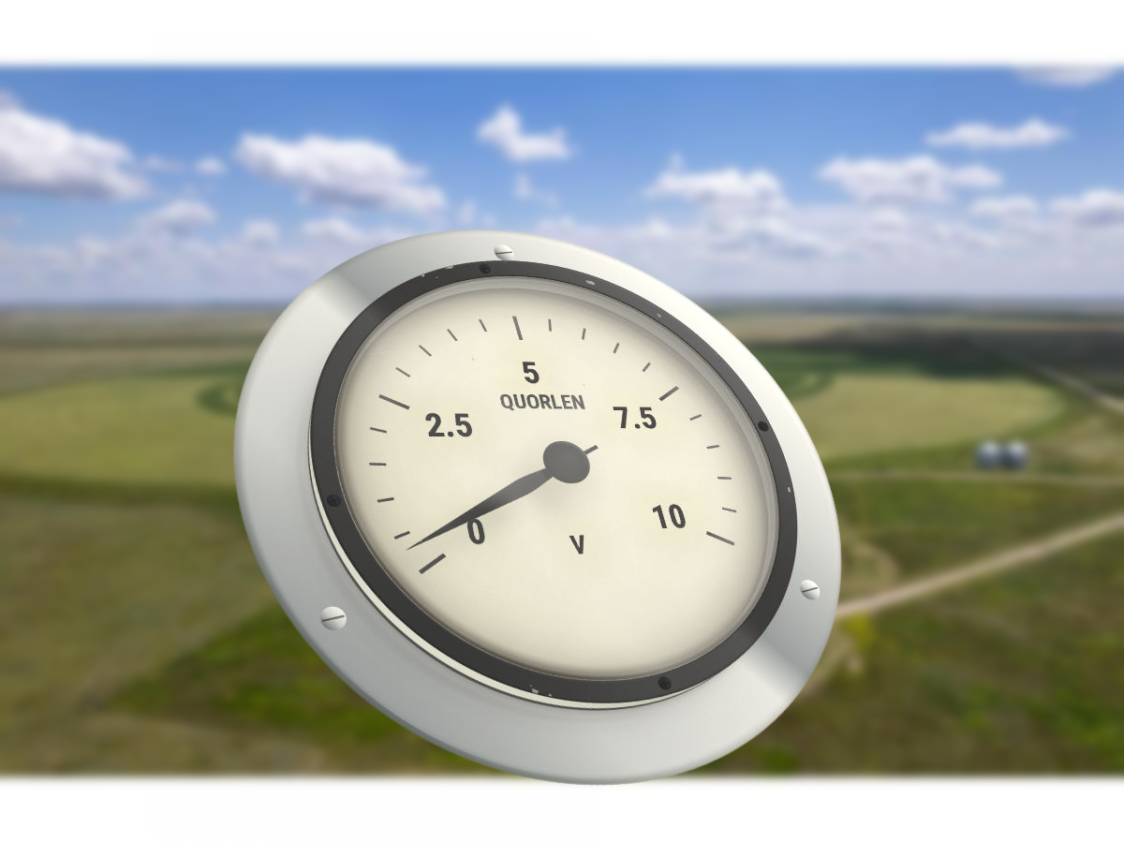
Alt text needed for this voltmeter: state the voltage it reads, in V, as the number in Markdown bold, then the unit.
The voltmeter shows **0.25** V
